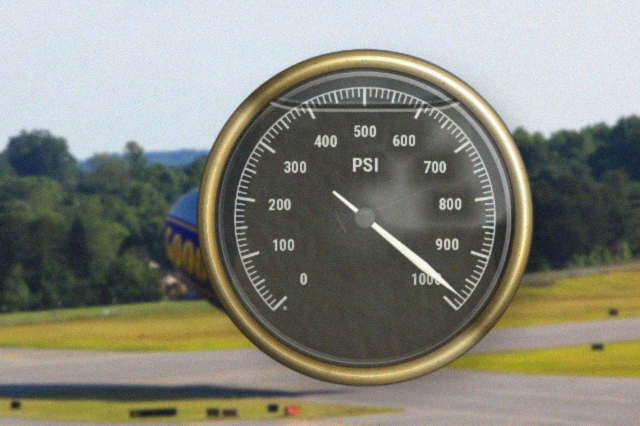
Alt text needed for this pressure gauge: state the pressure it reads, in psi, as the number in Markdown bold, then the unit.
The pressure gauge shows **980** psi
